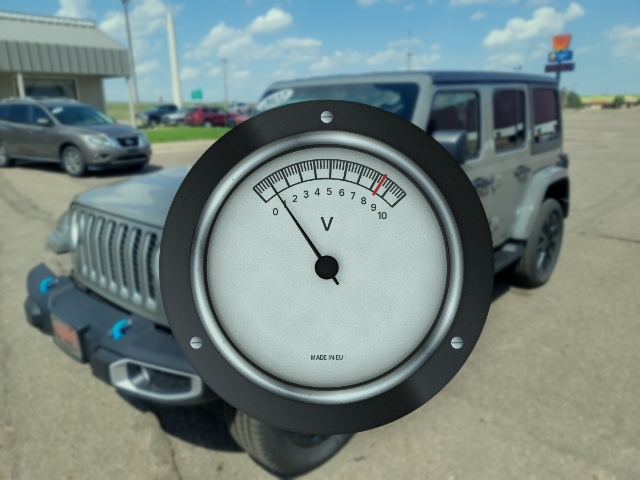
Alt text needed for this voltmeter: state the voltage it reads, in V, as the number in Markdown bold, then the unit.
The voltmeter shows **1** V
